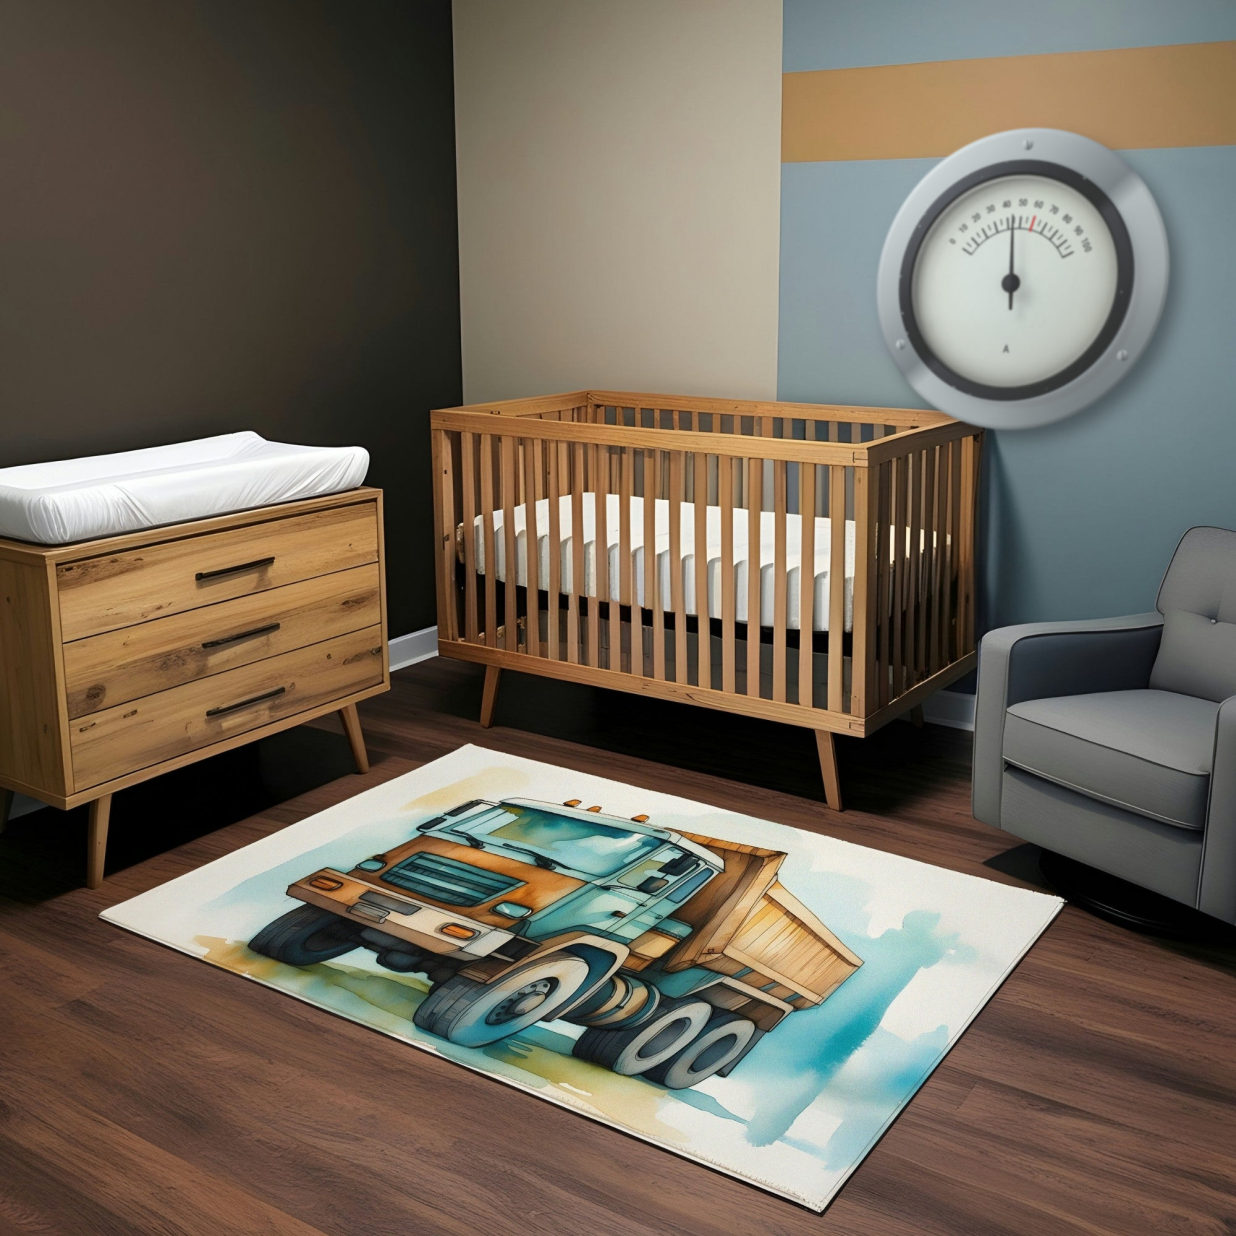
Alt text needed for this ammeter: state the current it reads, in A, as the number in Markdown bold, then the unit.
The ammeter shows **45** A
